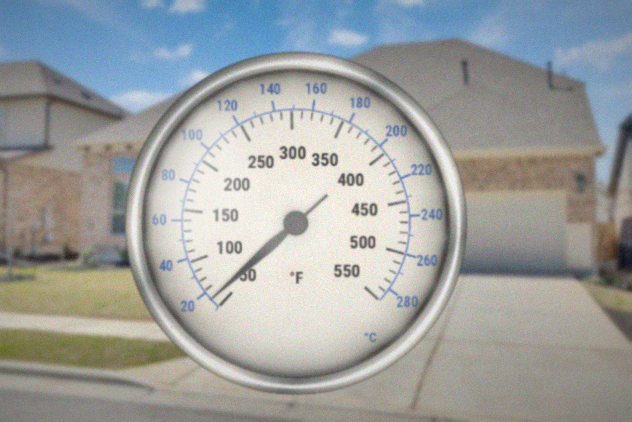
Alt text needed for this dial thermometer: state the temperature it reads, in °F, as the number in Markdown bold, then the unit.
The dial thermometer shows **60** °F
